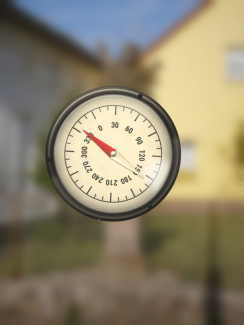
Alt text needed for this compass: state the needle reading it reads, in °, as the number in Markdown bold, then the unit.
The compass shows **335** °
